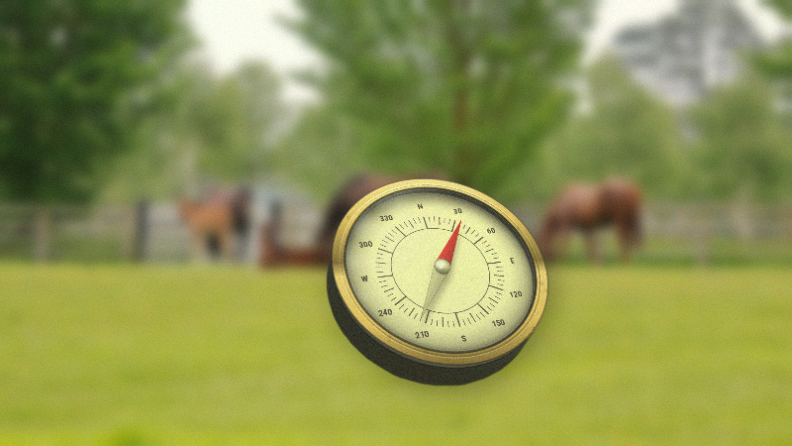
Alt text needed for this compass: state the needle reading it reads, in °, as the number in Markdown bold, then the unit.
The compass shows **35** °
